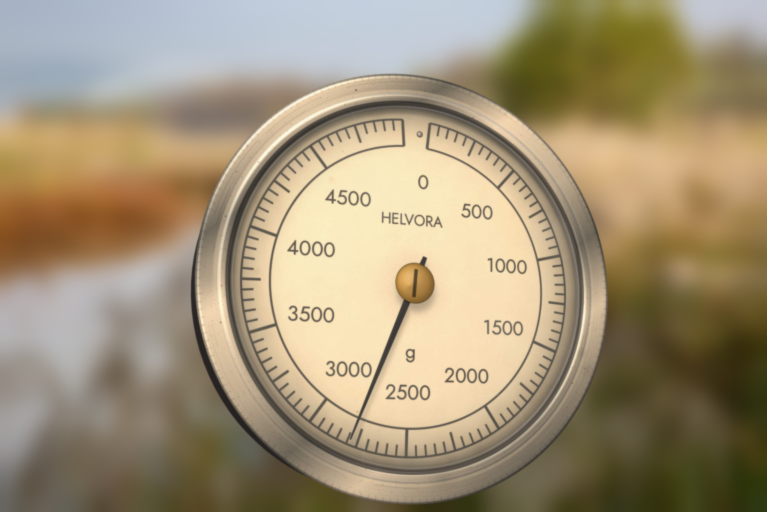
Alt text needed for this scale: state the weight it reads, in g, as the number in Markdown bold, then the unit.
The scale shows **2800** g
